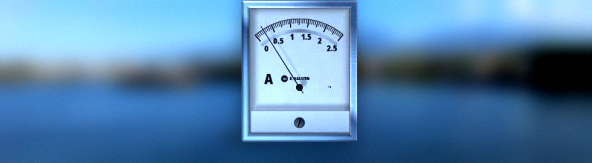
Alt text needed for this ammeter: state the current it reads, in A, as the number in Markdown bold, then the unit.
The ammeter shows **0.25** A
